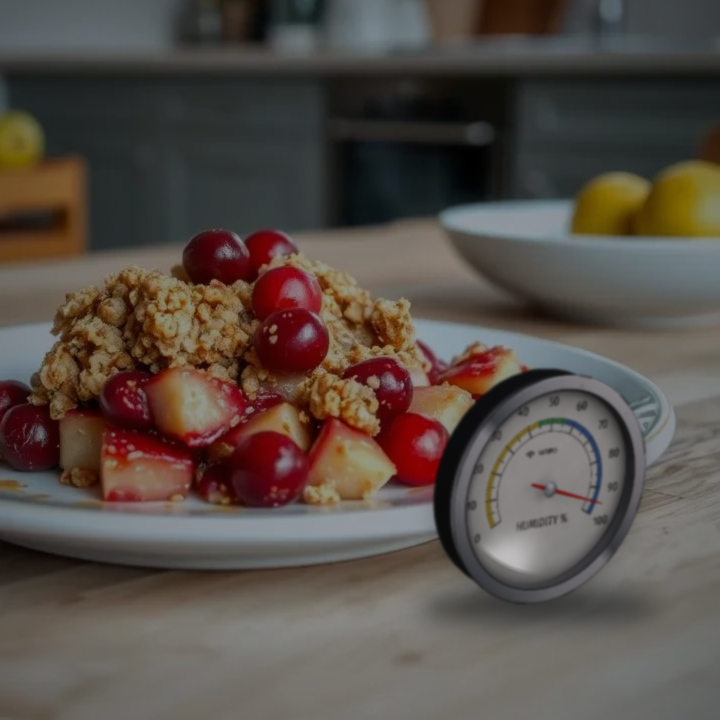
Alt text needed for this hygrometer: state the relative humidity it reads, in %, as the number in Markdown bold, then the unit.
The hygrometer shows **95** %
